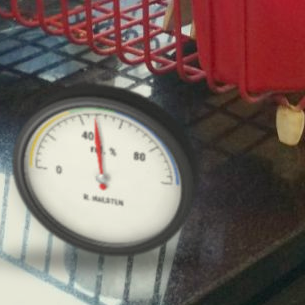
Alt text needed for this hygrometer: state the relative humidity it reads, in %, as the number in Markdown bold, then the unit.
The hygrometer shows **48** %
